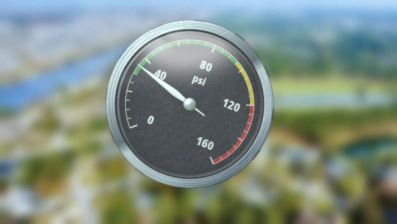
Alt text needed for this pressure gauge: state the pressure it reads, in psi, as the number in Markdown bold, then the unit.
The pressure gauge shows **35** psi
